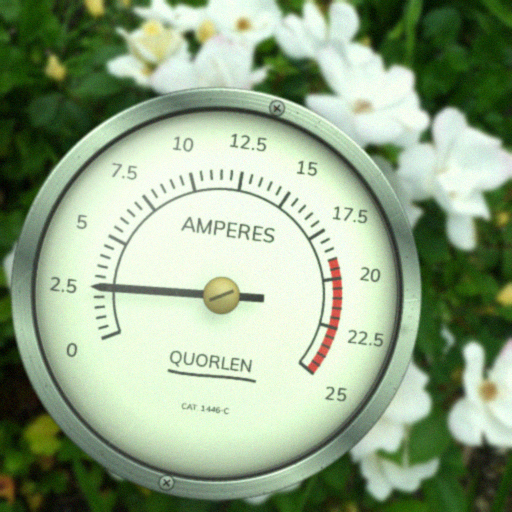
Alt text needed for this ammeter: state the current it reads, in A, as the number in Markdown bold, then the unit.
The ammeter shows **2.5** A
